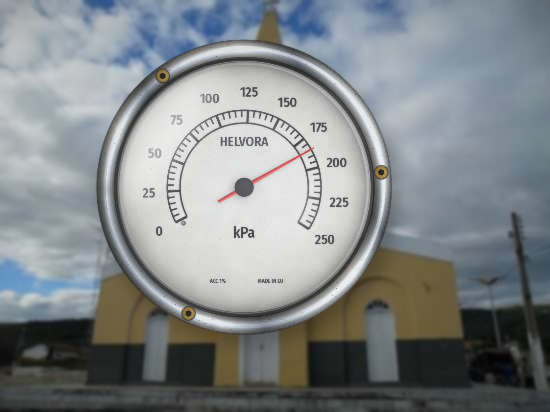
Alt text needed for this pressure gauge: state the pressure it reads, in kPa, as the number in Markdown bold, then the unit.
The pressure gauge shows **185** kPa
